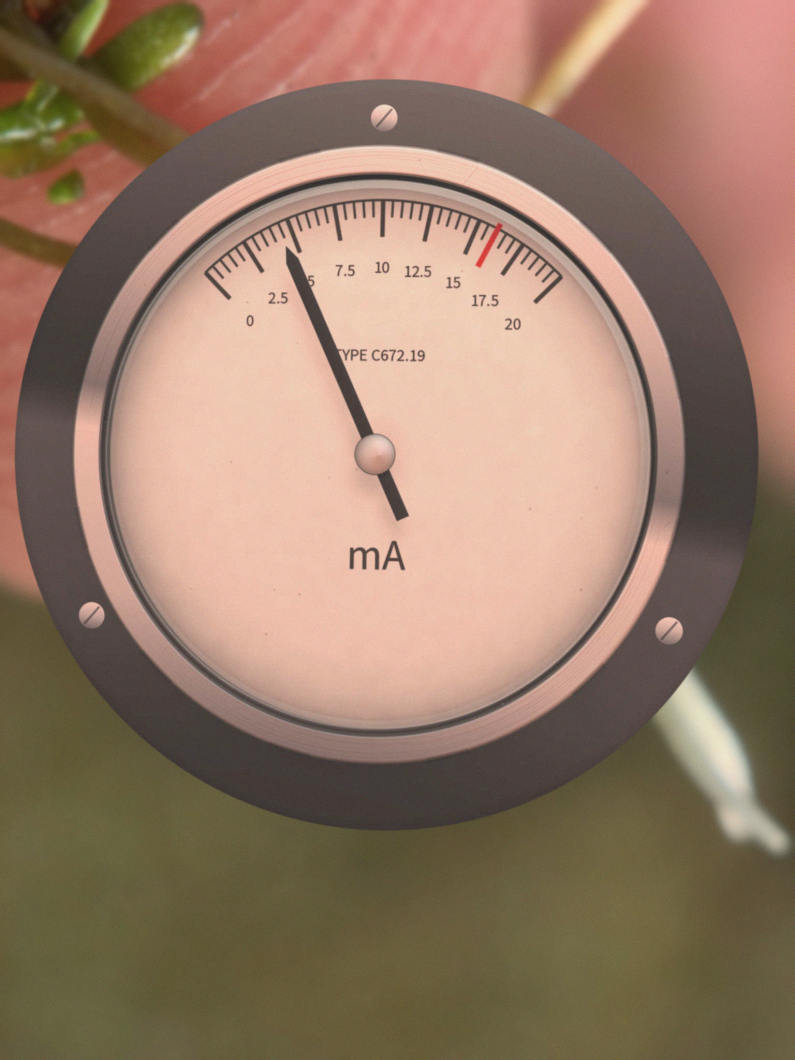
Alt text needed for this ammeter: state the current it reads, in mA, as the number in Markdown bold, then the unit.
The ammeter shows **4.5** mA
